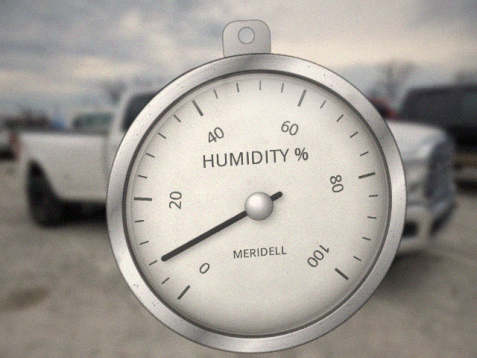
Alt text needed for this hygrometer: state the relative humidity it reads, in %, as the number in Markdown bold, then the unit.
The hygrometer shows **8** %
